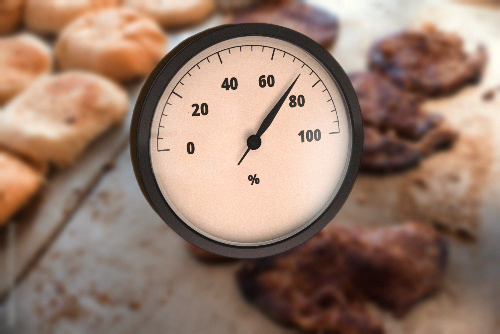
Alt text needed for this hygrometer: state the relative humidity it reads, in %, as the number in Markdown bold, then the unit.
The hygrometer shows **72** %
